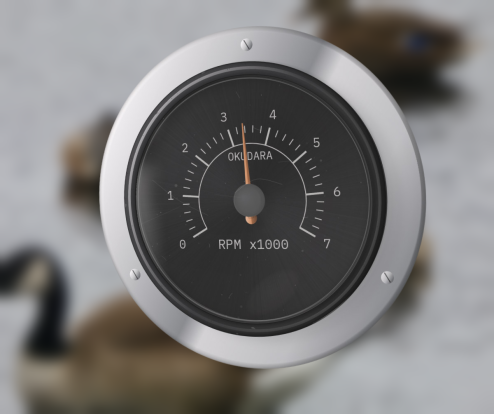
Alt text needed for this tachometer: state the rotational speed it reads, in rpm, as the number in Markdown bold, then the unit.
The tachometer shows **3400** rpm
